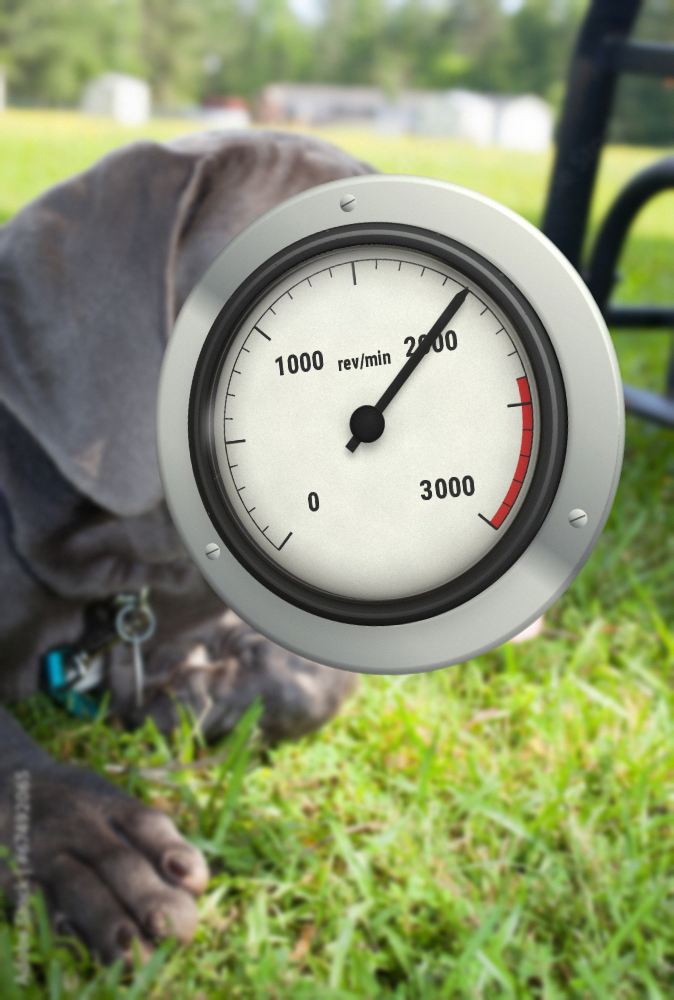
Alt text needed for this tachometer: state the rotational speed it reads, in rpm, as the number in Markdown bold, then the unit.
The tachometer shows **2000** rpm
